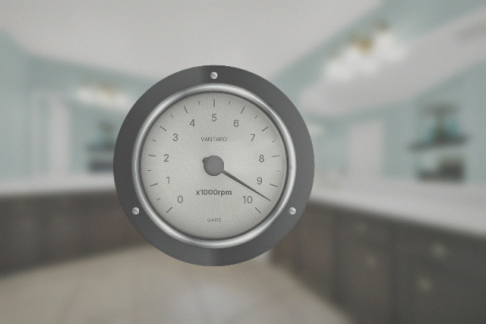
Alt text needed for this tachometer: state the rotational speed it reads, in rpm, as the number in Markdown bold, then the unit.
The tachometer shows **9500** rpm
